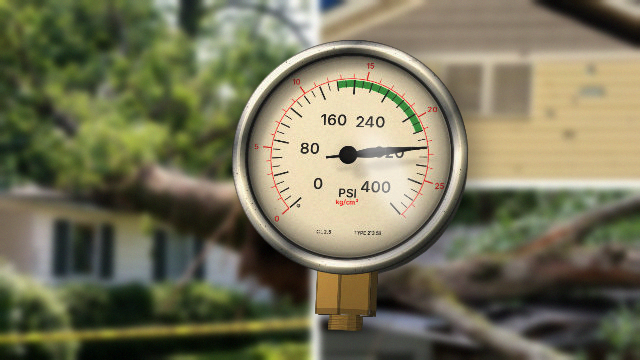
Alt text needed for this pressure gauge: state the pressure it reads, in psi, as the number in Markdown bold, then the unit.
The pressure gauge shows **320** psi
